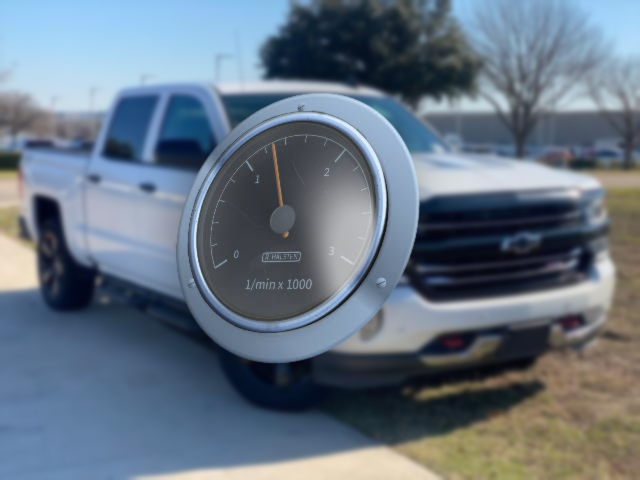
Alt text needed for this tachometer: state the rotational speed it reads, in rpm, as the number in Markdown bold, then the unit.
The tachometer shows **1300** rpm
